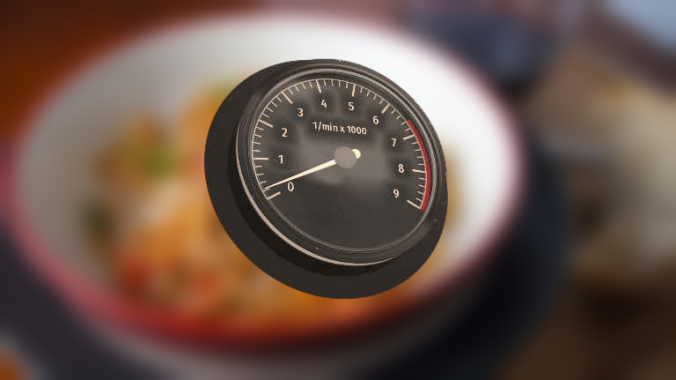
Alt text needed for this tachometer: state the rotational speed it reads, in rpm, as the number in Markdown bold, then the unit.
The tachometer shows **200** rpm
